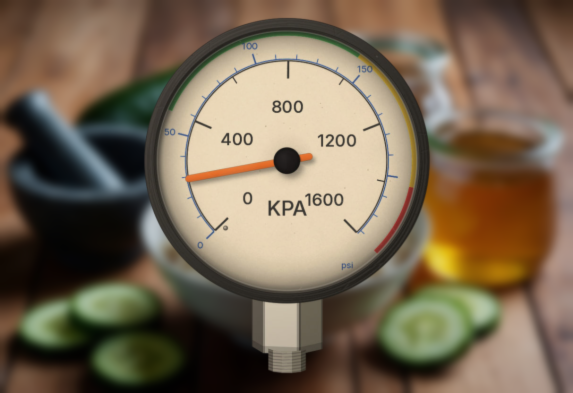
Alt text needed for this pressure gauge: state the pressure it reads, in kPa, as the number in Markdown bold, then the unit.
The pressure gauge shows **200** kPa
